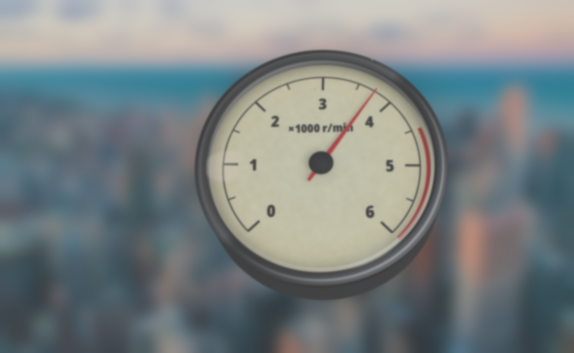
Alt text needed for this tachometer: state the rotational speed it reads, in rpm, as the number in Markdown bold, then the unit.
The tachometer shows **3750** rpm
